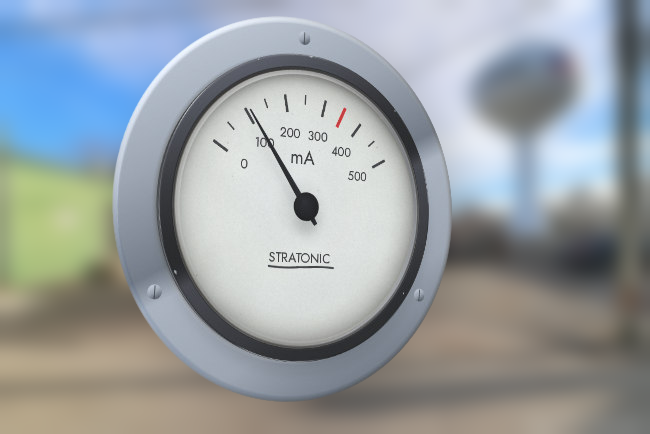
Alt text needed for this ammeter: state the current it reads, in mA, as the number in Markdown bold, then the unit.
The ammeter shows **100** mA
